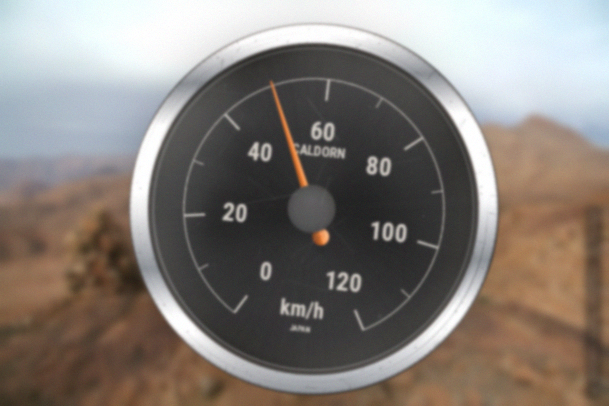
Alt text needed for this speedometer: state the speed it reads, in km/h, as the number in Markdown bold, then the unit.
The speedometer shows **50** km/h
